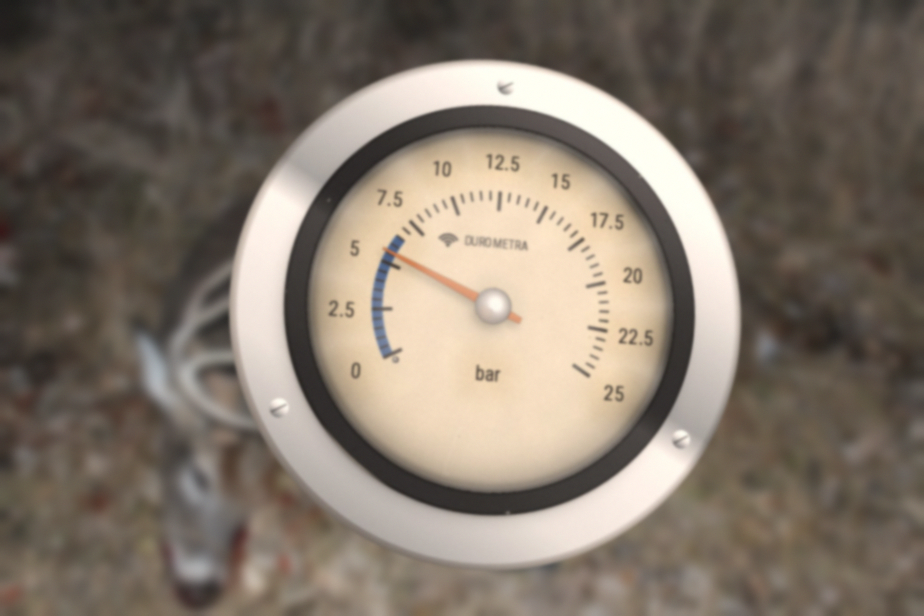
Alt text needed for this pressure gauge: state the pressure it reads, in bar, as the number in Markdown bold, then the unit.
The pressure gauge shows **5.5** bar
